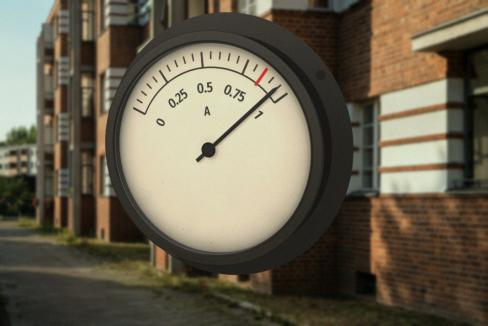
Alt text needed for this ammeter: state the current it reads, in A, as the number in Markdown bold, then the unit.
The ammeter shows **0.95** A
